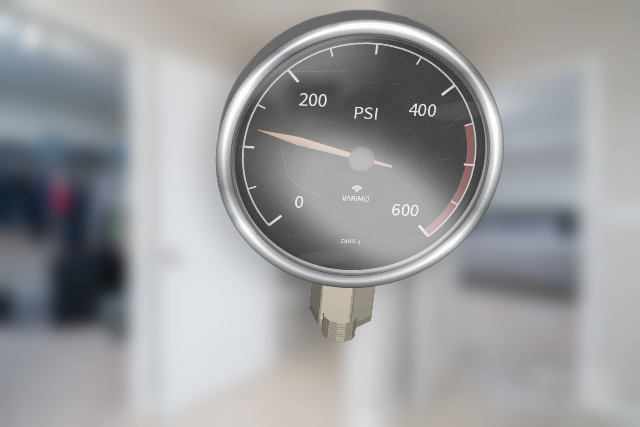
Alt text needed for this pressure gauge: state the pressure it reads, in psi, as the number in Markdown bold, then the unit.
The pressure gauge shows **125** psi
